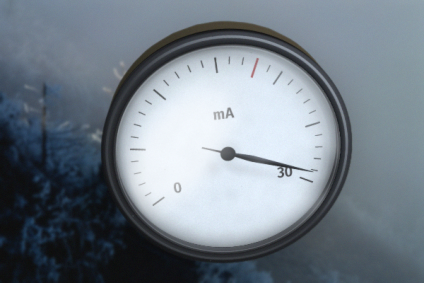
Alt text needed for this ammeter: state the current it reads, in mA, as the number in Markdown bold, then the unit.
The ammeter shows **29** mA
